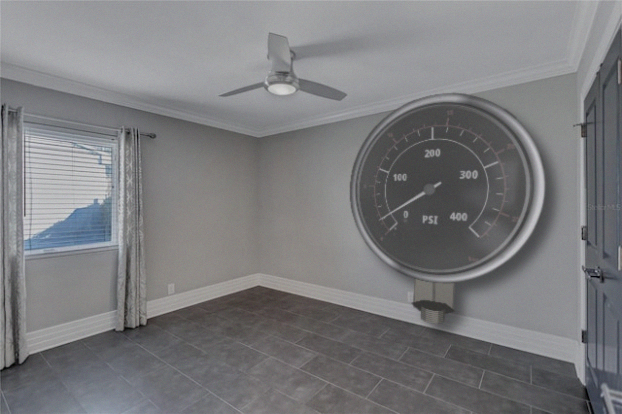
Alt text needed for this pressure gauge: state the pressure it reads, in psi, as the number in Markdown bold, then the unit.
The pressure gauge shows **20** psi
